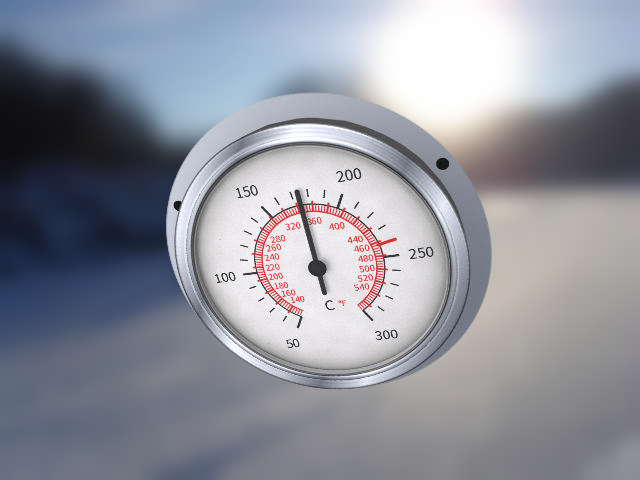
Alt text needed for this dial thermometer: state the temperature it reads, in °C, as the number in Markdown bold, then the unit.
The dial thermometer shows **175** °C
